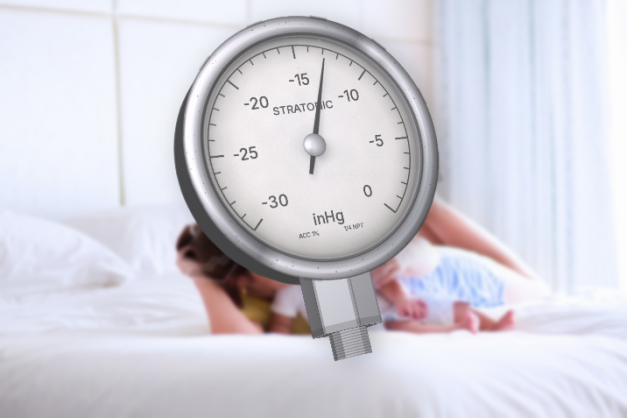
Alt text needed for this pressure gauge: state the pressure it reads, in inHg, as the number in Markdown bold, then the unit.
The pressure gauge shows **-13** inHg
